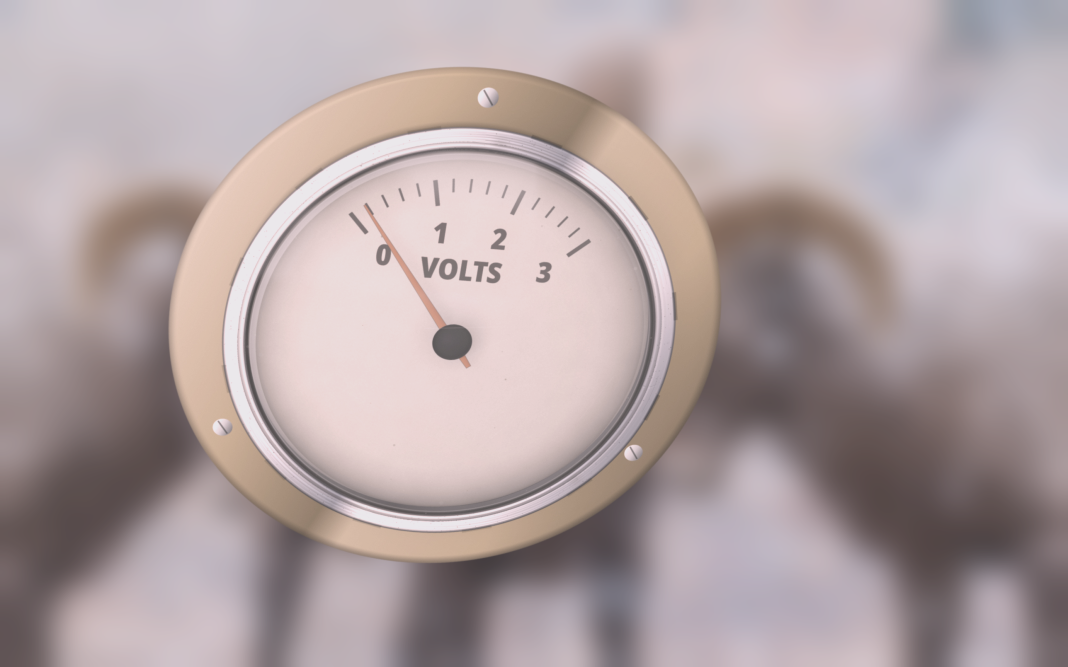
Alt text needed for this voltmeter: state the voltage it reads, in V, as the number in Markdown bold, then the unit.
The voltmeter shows **0.2** V
